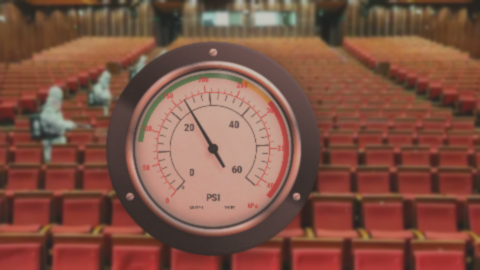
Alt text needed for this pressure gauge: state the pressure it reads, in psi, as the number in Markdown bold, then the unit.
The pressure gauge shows **24** psi
